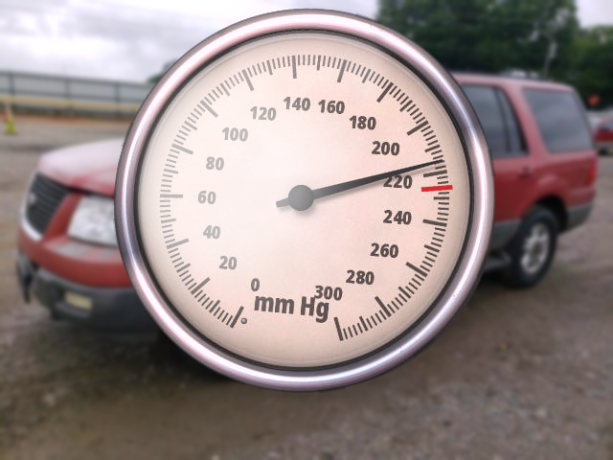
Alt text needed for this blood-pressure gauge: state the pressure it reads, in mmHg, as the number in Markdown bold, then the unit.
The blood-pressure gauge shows **216** mmHg
